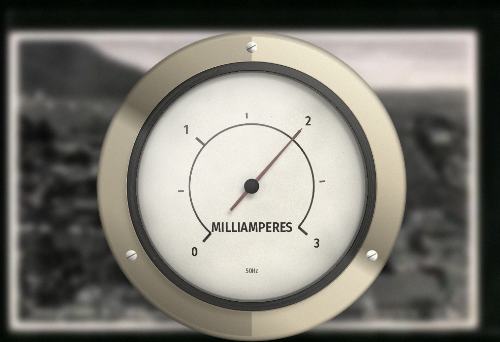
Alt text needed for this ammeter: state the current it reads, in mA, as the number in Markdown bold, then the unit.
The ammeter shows **2** mA
